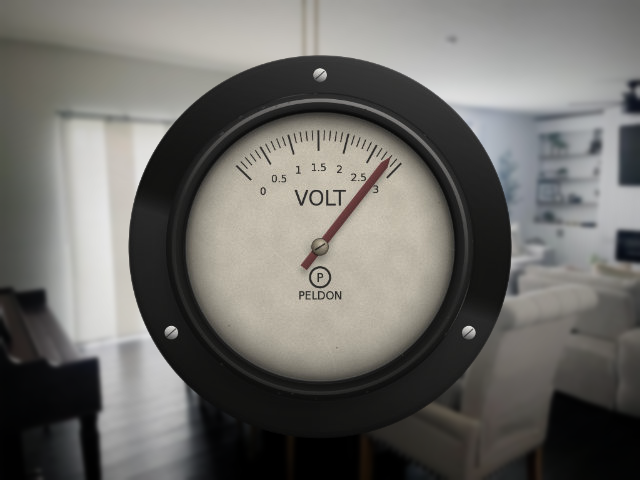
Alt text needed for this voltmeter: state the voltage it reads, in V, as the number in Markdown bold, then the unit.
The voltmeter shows **2.8** V
